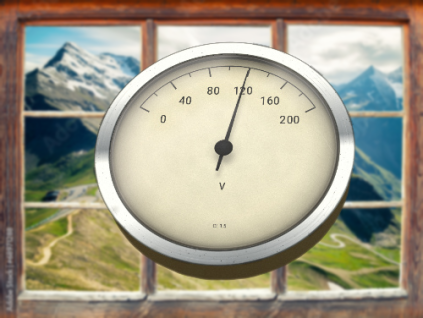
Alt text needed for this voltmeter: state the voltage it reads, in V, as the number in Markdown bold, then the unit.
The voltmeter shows **120** V
